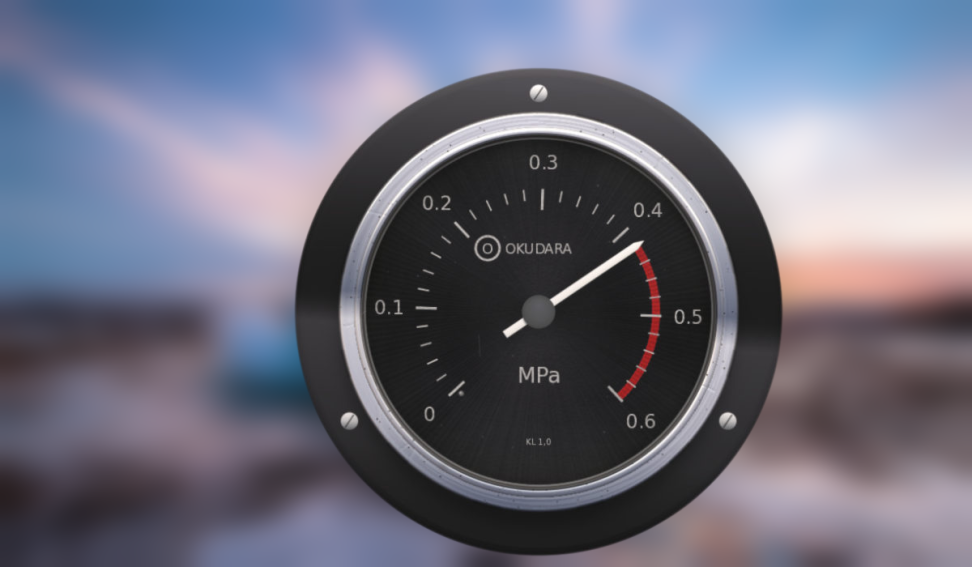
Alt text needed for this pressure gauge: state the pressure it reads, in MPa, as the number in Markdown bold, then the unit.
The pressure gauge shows **0.42** MPa
